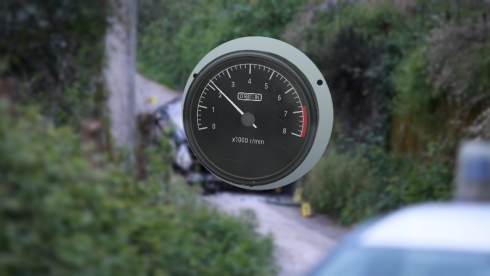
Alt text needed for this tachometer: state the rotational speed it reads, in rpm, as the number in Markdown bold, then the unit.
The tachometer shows **2200** rpm
